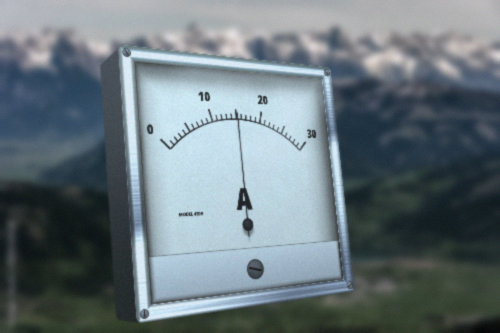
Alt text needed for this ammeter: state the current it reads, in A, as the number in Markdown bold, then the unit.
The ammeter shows **15** A
